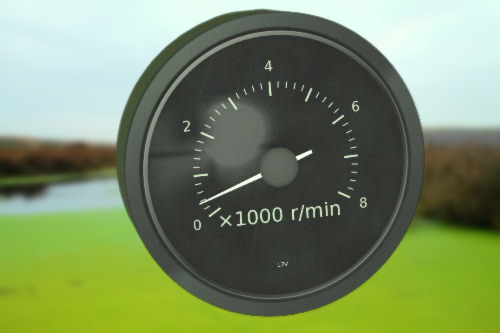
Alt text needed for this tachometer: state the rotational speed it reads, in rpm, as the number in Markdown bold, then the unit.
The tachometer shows **400** rpm
